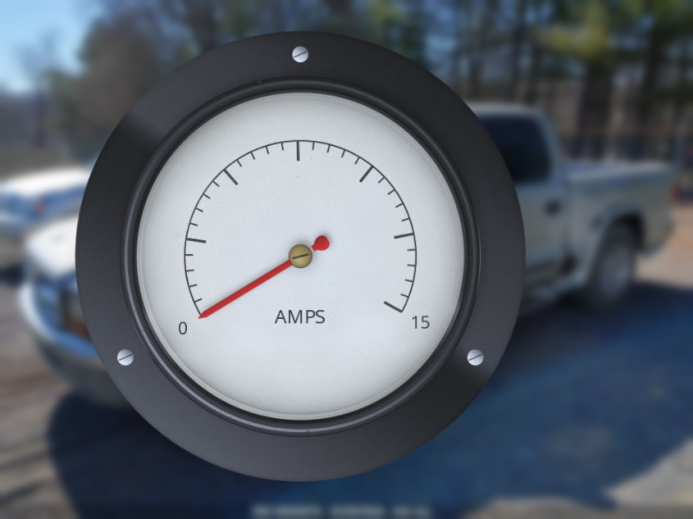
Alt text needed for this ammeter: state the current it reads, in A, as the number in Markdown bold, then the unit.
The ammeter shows **0** A
